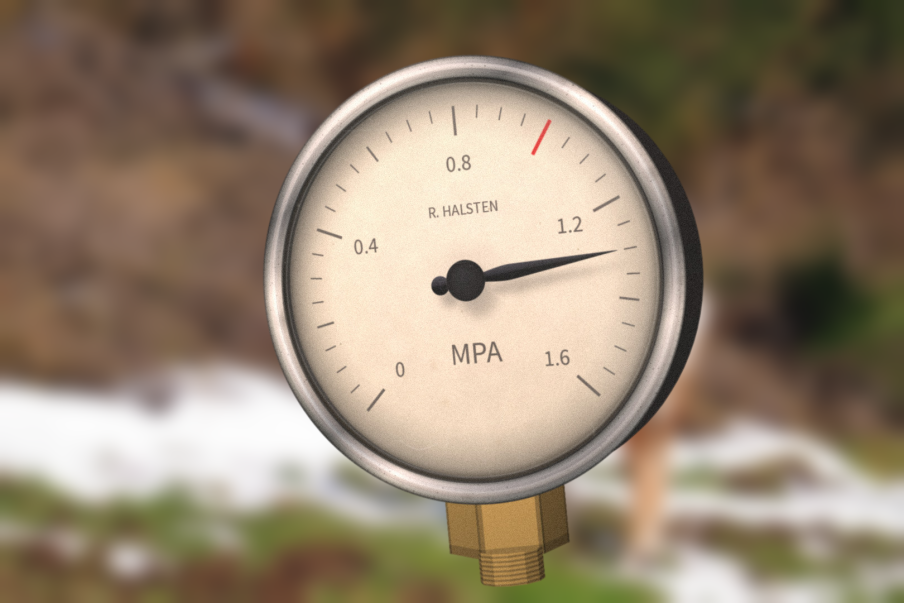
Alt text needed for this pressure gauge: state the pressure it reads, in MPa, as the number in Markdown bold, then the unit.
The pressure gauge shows **1.3** MPa
